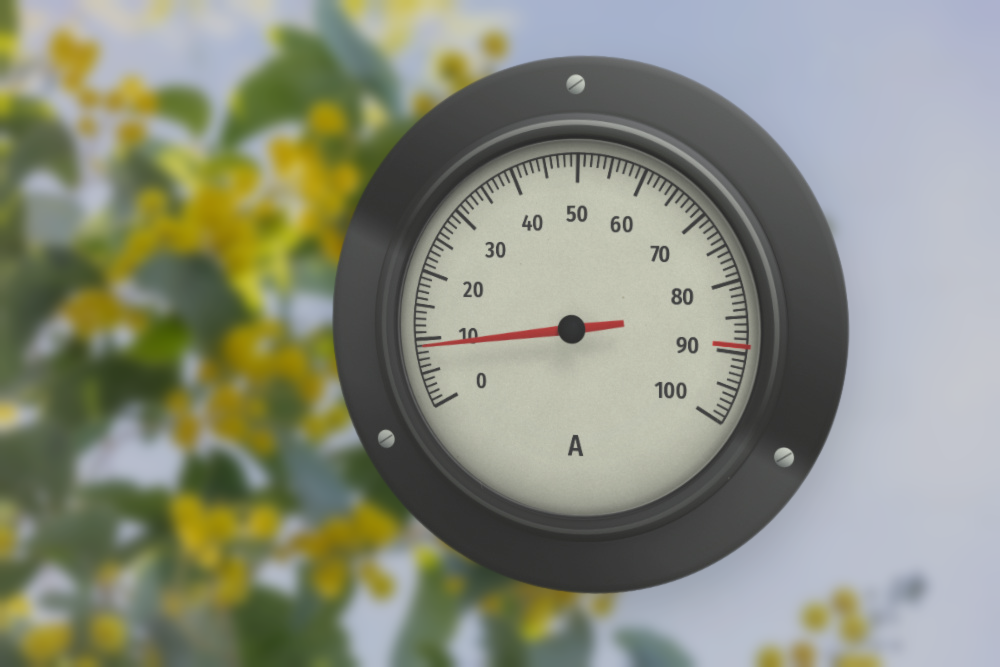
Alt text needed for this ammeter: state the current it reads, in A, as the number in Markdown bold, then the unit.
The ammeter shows **9** A
